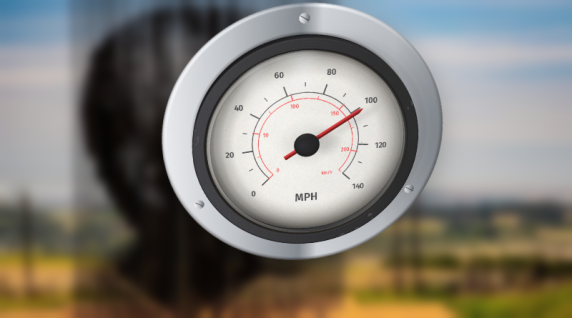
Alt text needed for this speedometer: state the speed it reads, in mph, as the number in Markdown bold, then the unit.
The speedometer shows **100** mph
